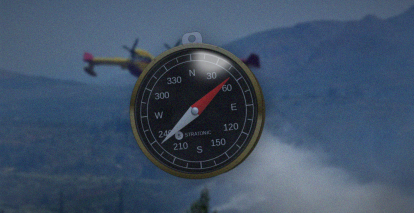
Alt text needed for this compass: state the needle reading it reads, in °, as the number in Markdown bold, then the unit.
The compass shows **52.5** °
